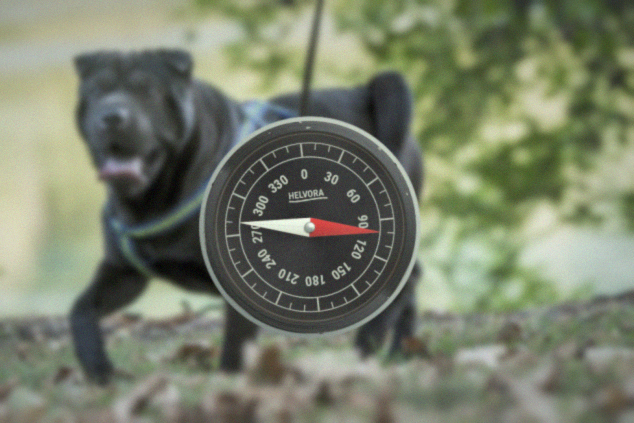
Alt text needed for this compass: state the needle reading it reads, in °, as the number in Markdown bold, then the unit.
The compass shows **100** °
